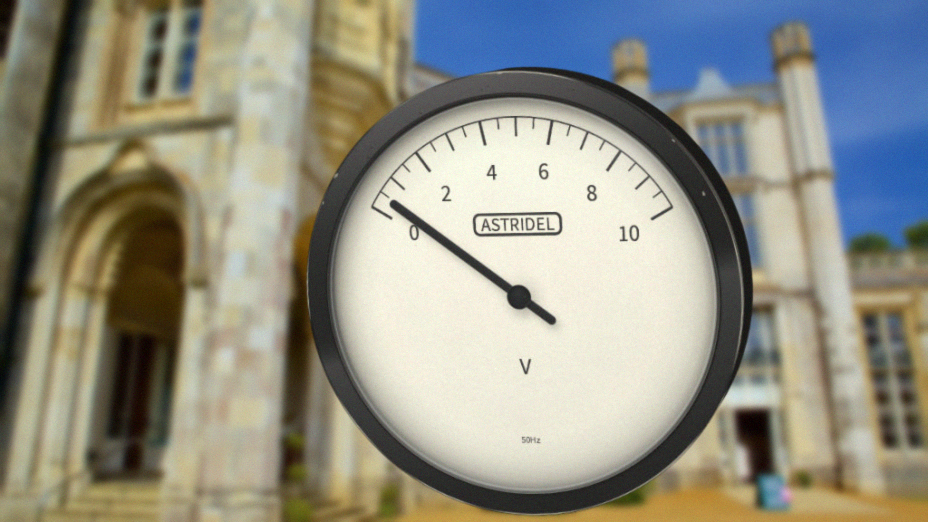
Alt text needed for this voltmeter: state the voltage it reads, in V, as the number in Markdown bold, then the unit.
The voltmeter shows **0.5** V
